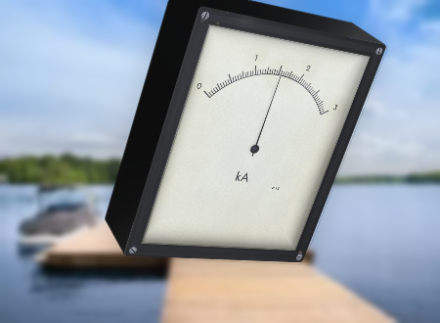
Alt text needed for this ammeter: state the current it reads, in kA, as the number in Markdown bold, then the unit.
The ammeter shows **1.5** kA
